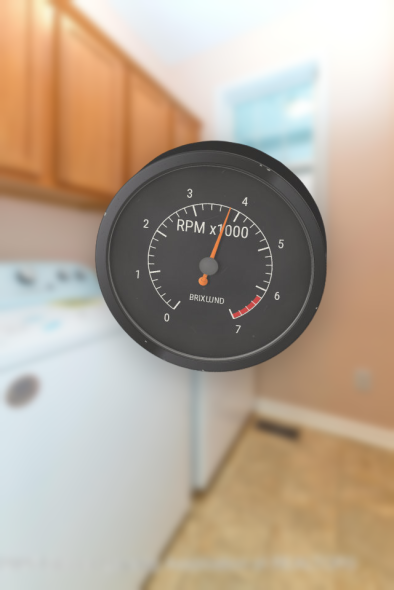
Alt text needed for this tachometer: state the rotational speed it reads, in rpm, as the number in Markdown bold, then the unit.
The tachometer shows **3800** rpm
